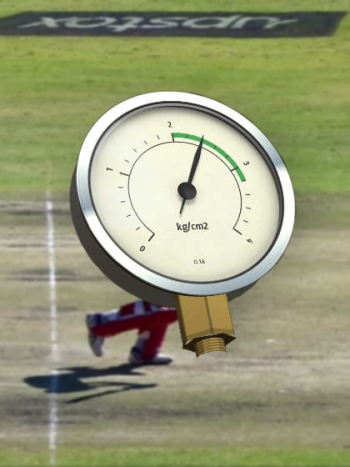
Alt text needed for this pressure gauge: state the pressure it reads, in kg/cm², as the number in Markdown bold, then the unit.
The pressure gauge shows **2.4** kg/cm²
